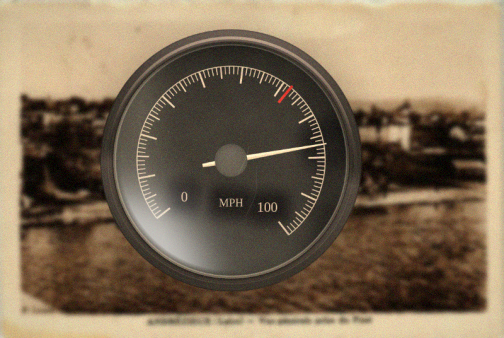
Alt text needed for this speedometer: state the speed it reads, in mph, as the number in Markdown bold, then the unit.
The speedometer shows **77** mph
